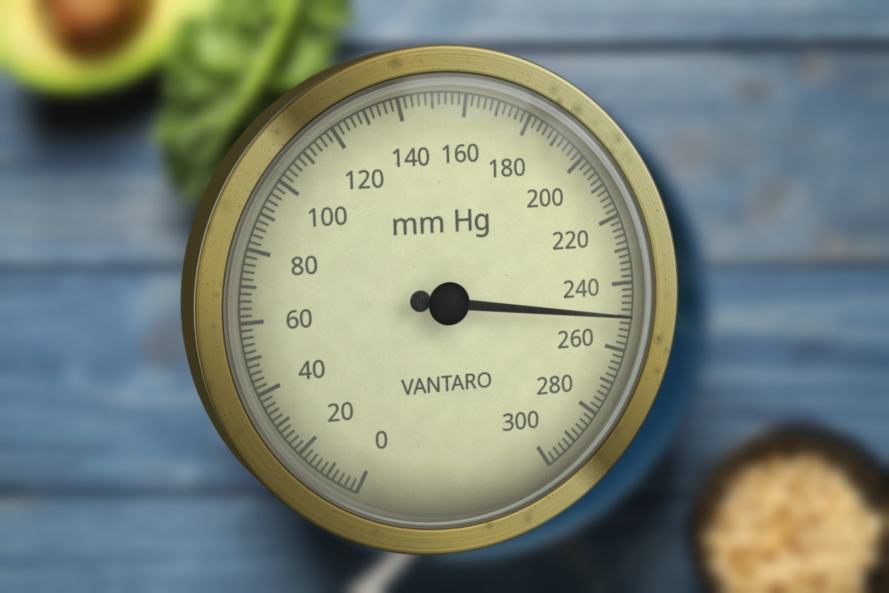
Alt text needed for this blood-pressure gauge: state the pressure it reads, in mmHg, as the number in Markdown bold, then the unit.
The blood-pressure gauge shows **250** mmHg
